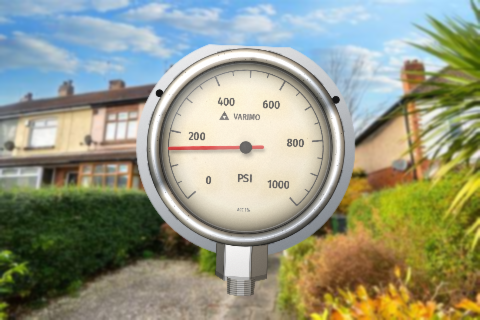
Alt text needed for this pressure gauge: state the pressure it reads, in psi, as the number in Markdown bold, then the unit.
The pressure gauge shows **150** psi
